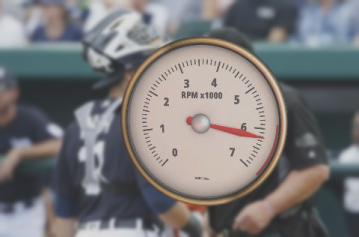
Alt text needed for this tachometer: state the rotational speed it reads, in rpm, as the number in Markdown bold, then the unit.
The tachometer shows **6200** rpm
